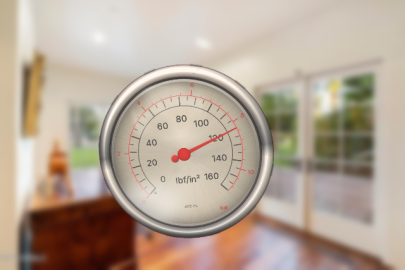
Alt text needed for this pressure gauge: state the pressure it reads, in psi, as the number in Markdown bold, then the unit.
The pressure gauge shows **120** psi
